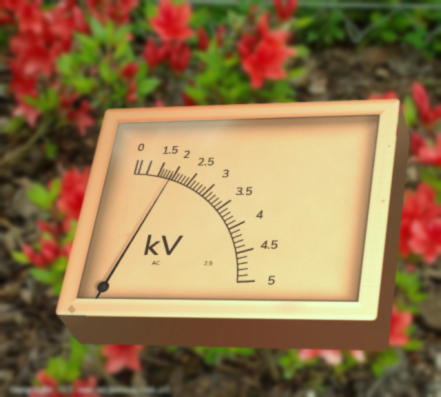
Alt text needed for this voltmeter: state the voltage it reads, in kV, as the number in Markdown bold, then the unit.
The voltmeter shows **2** kV
